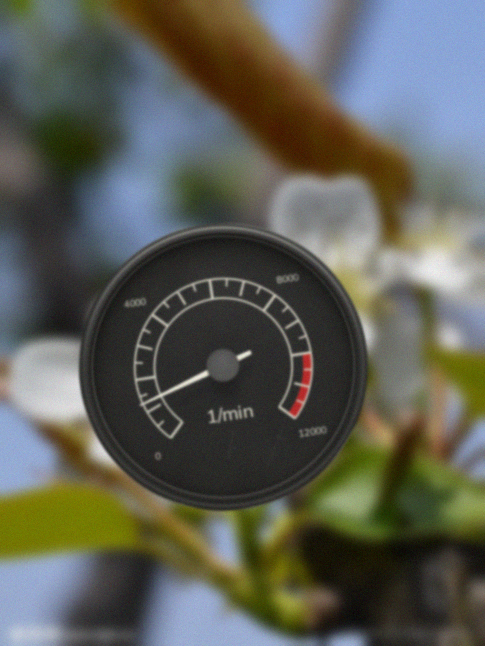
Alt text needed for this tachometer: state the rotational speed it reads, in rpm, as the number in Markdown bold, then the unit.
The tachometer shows **1250** rpm
